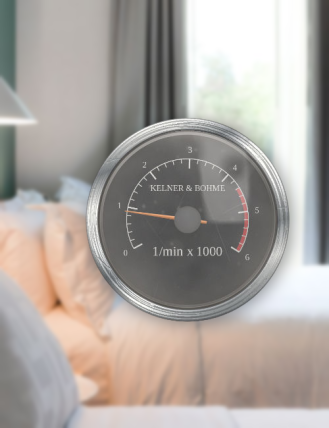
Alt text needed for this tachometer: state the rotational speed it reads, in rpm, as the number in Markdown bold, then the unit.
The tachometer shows **900** rpm
